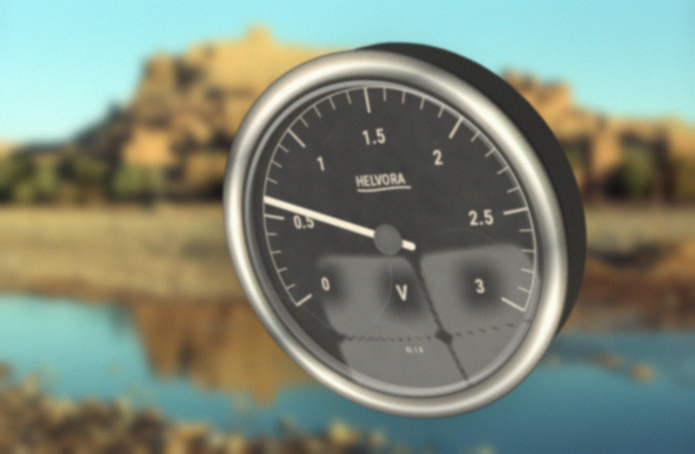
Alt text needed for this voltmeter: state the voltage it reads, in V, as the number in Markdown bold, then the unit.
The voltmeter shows **0.6** V
